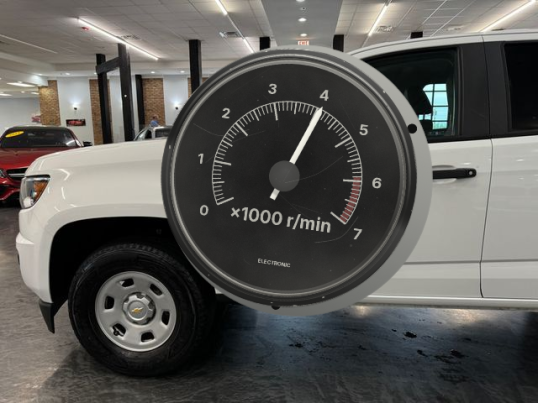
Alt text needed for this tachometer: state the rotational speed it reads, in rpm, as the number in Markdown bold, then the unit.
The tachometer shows **4100** rpm
